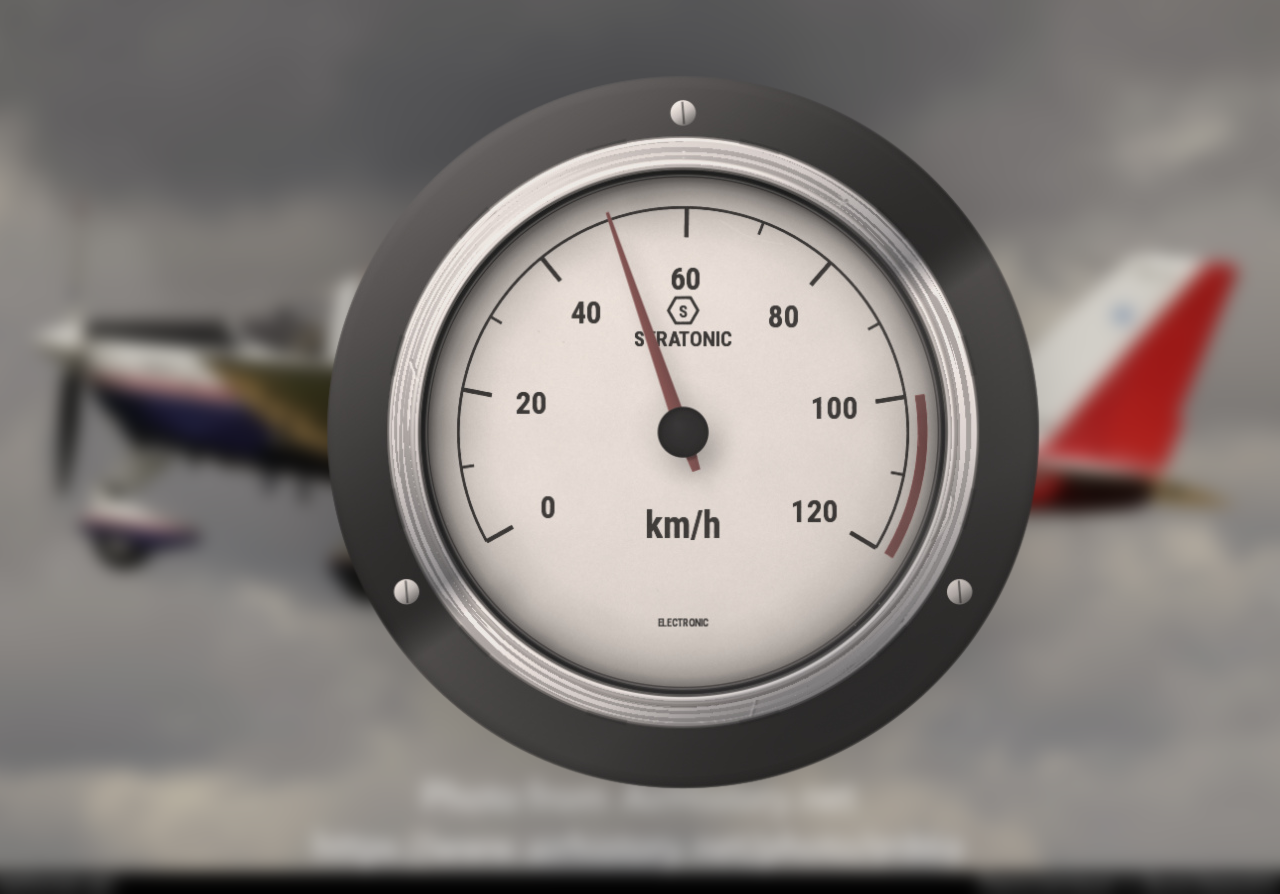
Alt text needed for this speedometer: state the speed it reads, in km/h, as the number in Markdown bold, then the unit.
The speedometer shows **50** km/h
